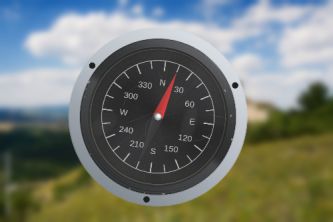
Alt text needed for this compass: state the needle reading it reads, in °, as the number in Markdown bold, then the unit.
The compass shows **15** °
